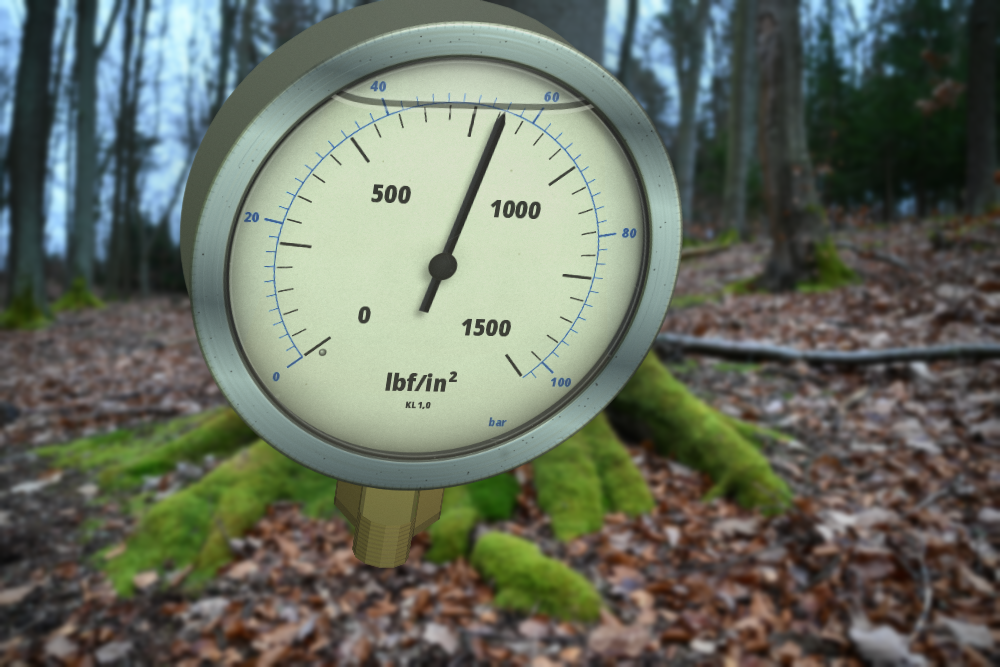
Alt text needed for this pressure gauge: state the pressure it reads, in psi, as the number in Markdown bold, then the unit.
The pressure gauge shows **800** psi
